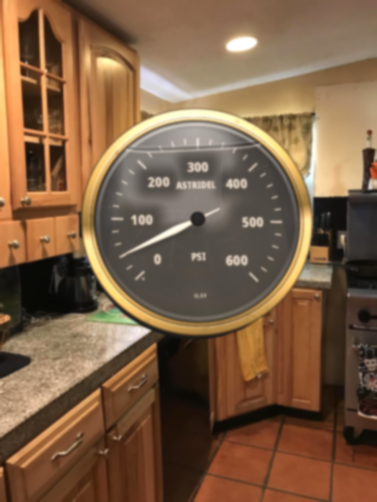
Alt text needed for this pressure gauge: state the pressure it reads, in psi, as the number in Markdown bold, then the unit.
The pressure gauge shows **40** psi
